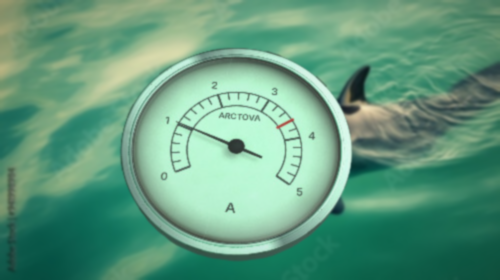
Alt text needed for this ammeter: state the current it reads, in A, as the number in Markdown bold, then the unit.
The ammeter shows **1** A
